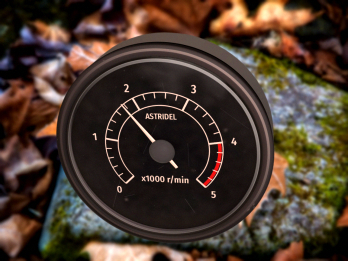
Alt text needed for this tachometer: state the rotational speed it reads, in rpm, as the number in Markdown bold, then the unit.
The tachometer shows **1800** rpm
